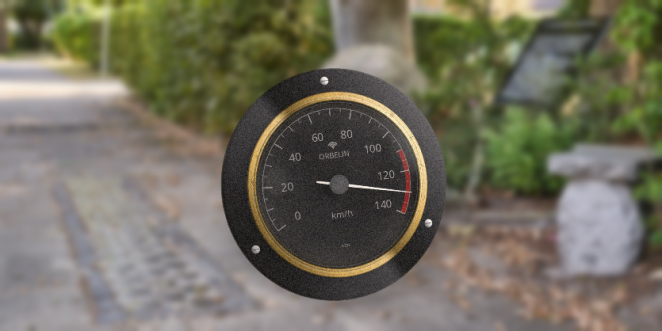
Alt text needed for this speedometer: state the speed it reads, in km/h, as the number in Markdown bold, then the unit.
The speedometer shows **130** km/h
